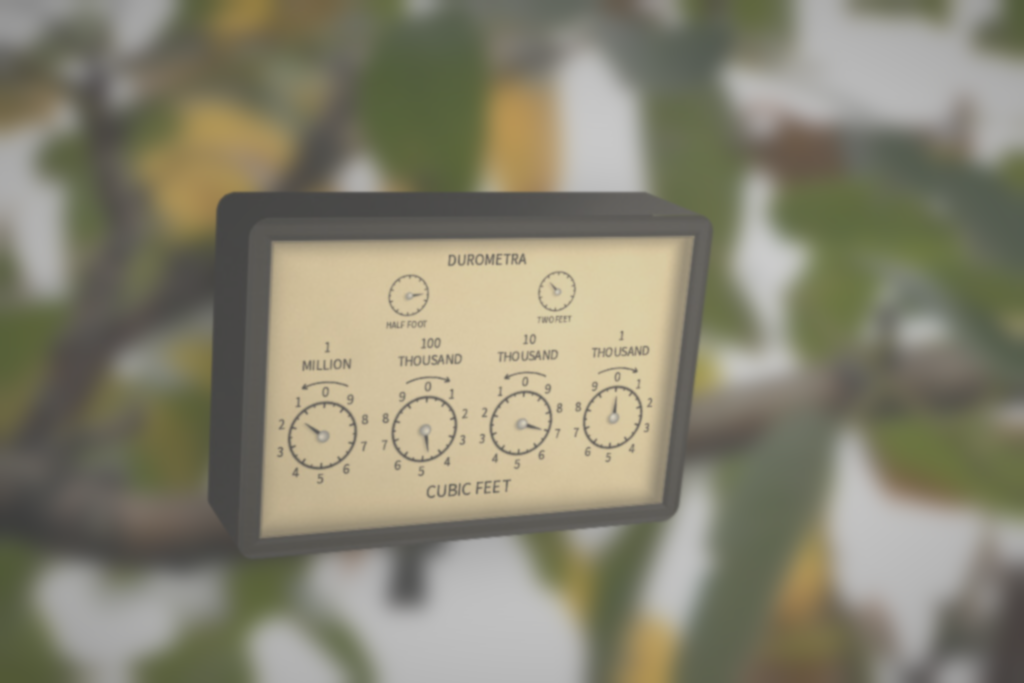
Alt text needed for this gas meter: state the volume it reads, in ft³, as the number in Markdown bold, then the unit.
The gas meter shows **147000** ft³
